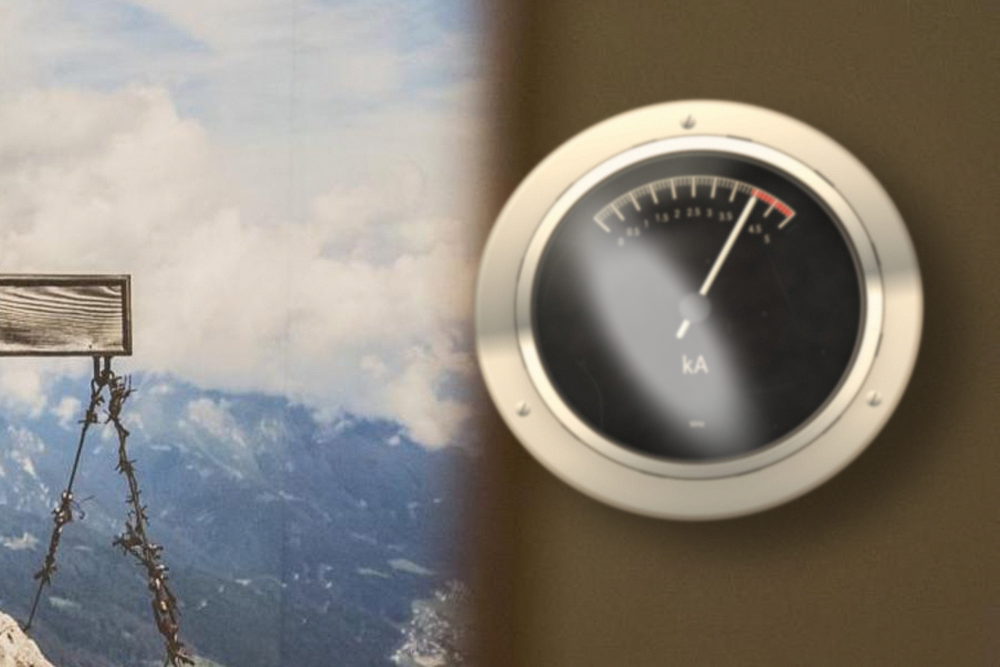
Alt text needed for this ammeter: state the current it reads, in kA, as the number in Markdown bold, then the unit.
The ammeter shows **4** kA
